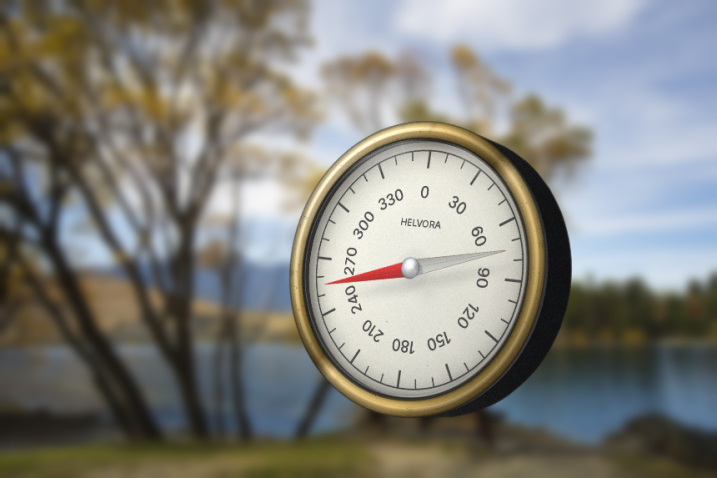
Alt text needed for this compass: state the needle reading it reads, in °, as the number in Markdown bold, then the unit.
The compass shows **255** °
